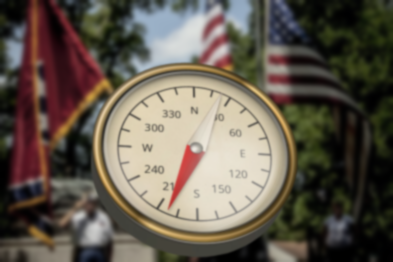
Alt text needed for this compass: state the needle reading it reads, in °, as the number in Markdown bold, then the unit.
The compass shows **202.5** °
